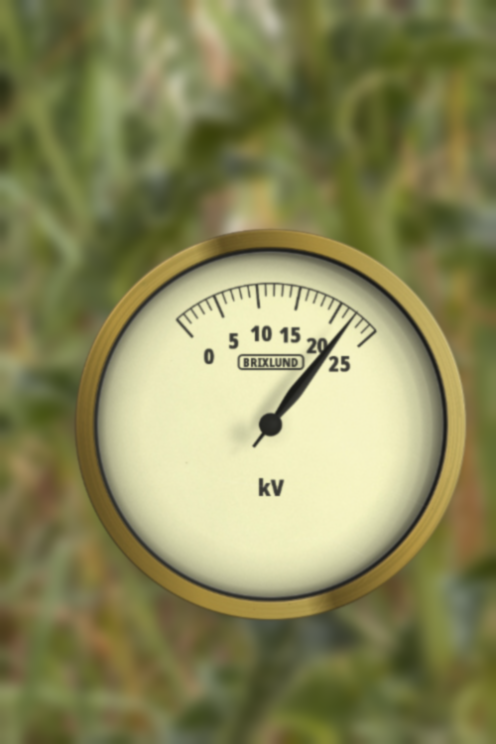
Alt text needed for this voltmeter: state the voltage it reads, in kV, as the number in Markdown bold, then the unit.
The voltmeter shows **22** kV
